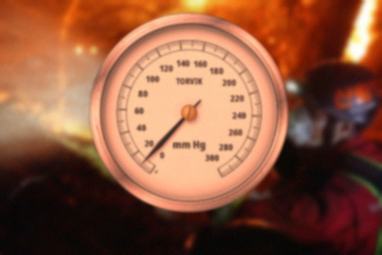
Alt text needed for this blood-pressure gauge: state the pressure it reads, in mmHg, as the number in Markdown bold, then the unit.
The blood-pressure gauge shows **10** mmHg
